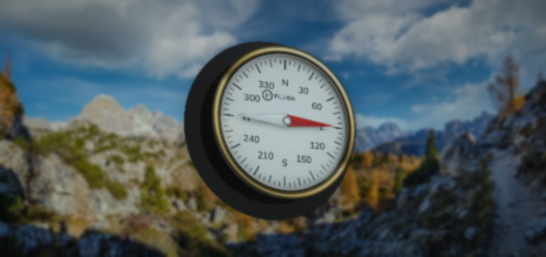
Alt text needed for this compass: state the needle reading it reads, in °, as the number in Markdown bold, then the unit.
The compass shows **90** °
